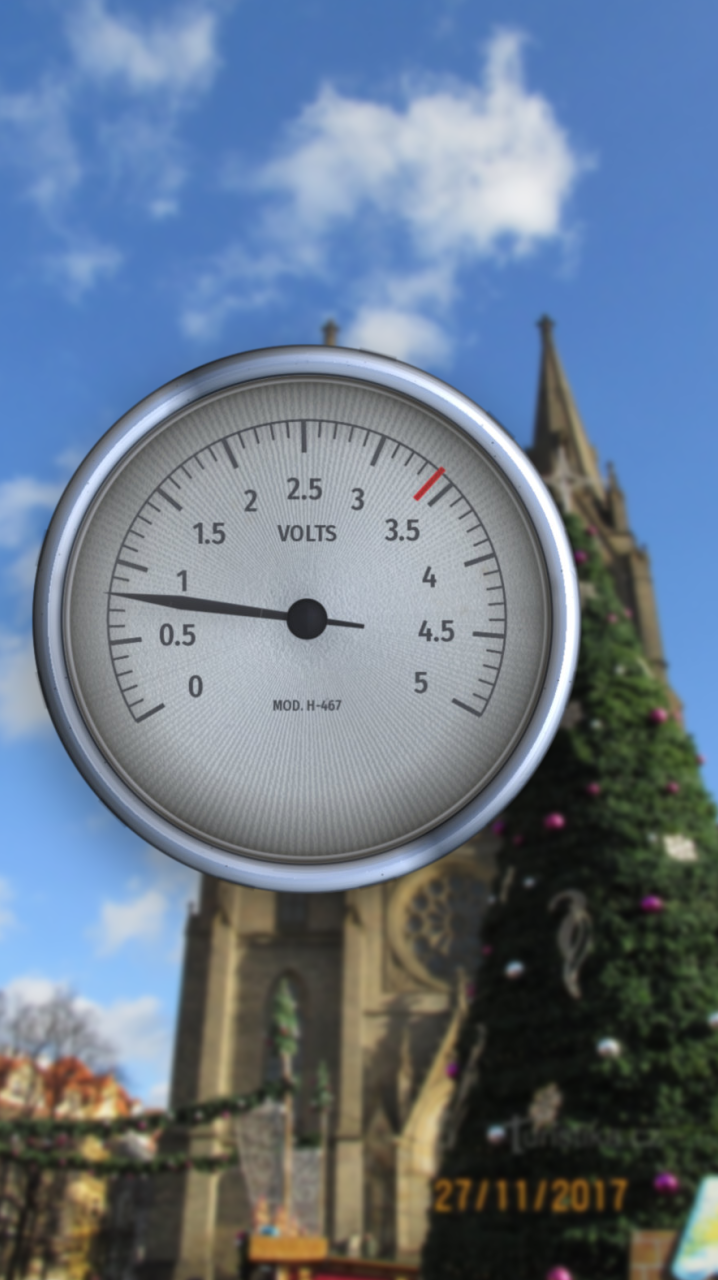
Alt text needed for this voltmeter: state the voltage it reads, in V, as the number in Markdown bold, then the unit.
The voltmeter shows **0.8** V
